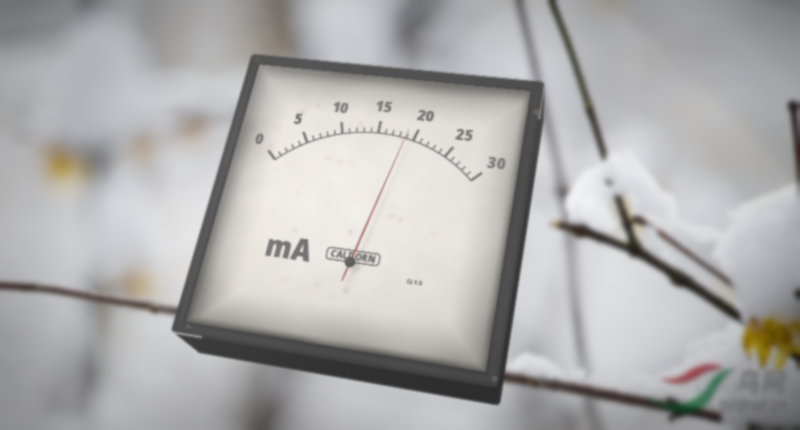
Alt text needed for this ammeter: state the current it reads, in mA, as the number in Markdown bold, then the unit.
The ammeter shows **19** mA
